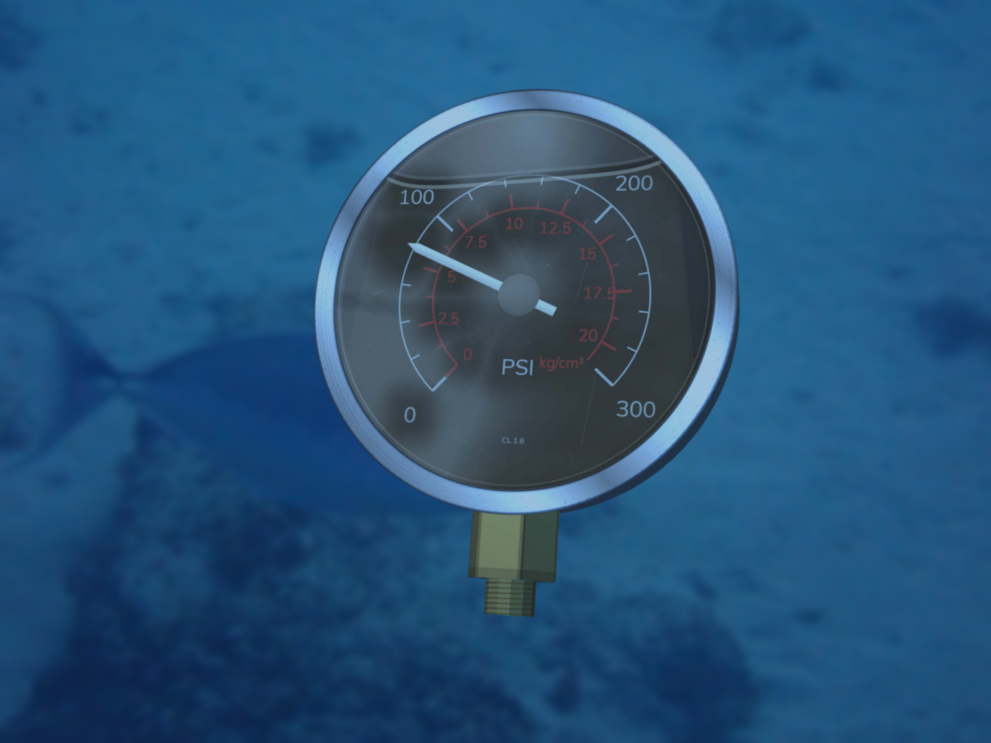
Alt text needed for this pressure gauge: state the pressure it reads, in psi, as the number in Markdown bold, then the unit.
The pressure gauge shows **80** psi
